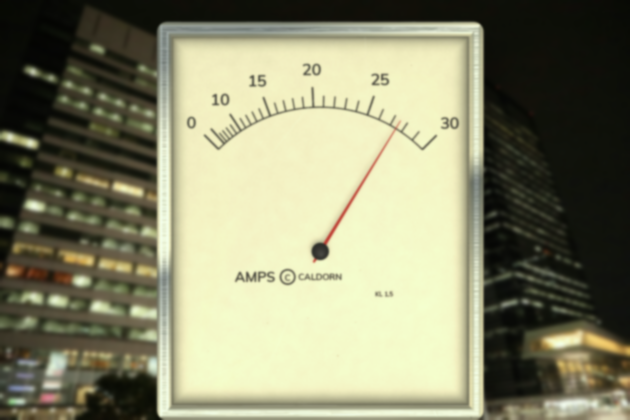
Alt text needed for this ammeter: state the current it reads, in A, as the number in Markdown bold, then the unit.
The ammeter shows **27.5** A
